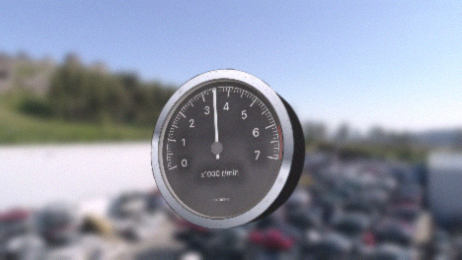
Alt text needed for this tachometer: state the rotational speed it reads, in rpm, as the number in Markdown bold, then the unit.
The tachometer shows **3500** rpm
